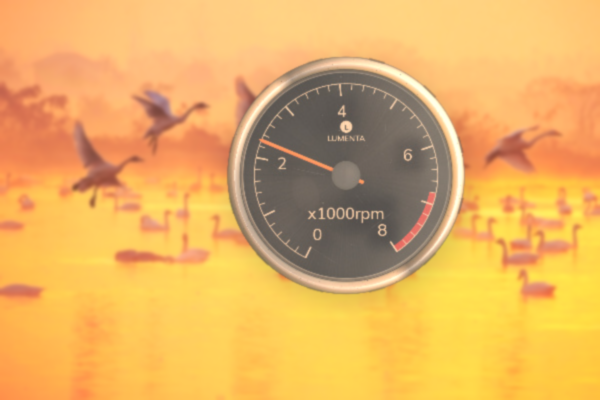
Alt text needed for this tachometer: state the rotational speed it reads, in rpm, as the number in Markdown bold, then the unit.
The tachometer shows **2300** rpm
